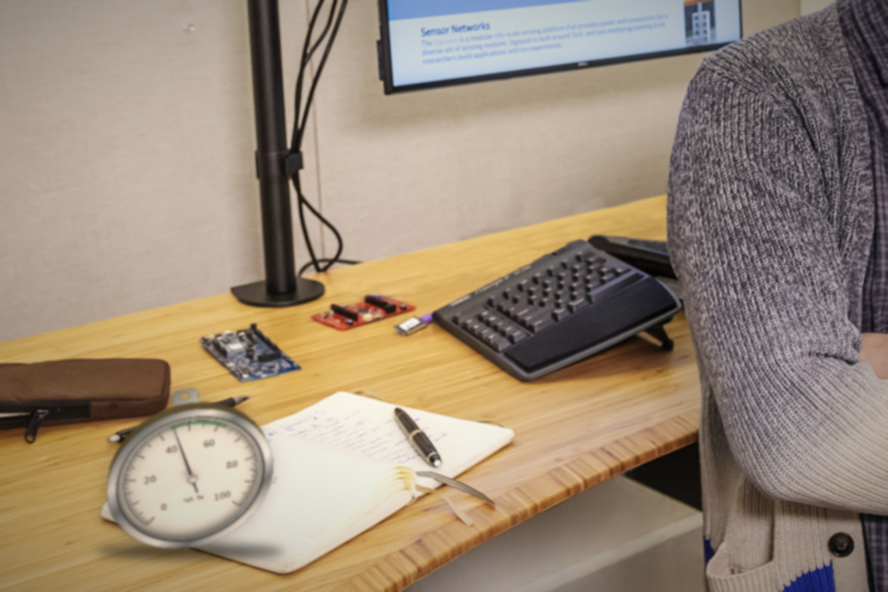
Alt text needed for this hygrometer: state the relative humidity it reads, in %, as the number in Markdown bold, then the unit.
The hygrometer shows **45** %
